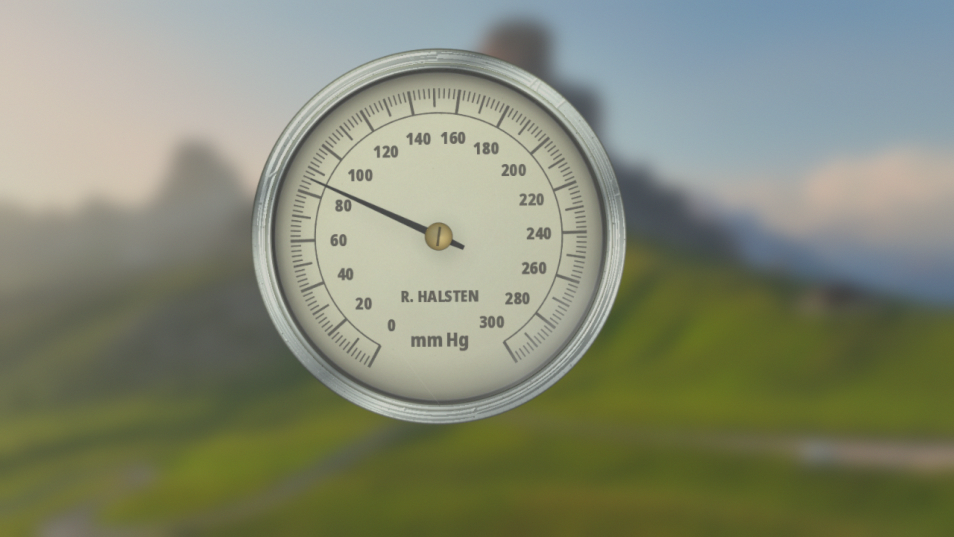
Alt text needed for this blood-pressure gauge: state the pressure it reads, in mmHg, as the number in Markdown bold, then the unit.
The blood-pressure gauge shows **86** mmHg
